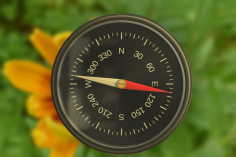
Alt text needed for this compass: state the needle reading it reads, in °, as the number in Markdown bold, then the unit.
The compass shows **100** °
